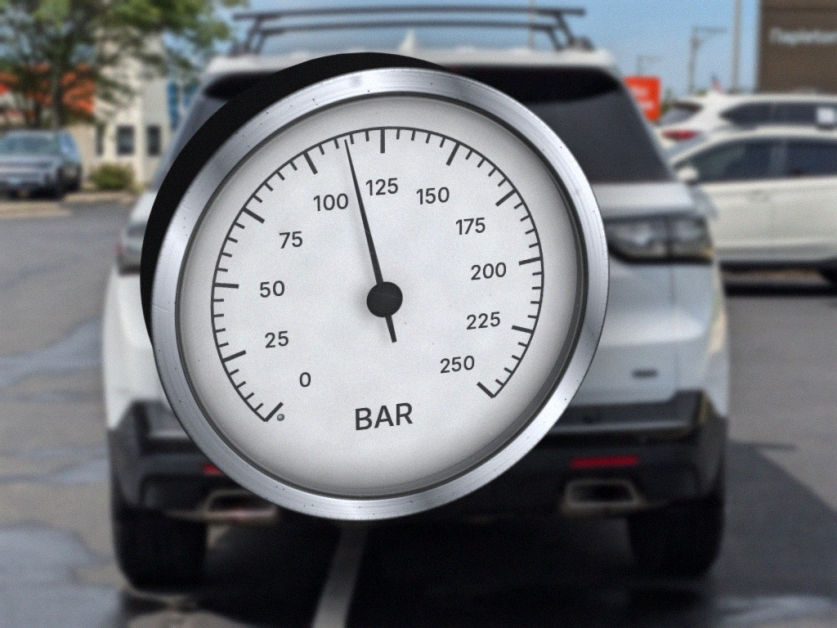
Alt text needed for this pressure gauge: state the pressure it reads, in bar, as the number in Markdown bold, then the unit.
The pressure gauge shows **112.5** bar
